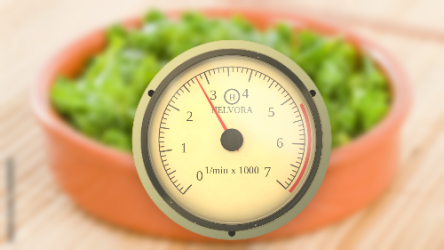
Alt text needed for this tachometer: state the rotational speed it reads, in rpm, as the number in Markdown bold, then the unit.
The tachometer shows **2800** rpm
